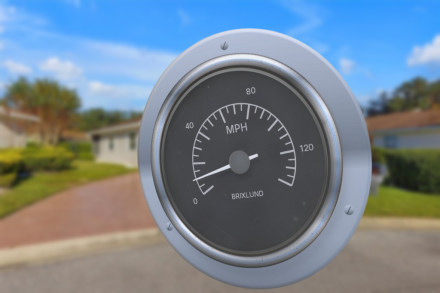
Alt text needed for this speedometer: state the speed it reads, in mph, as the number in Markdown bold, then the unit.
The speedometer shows **10** mph
